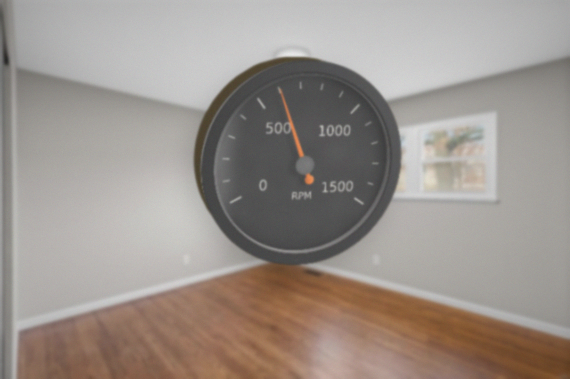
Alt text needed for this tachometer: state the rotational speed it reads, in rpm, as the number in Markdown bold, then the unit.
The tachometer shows **600** rpm
